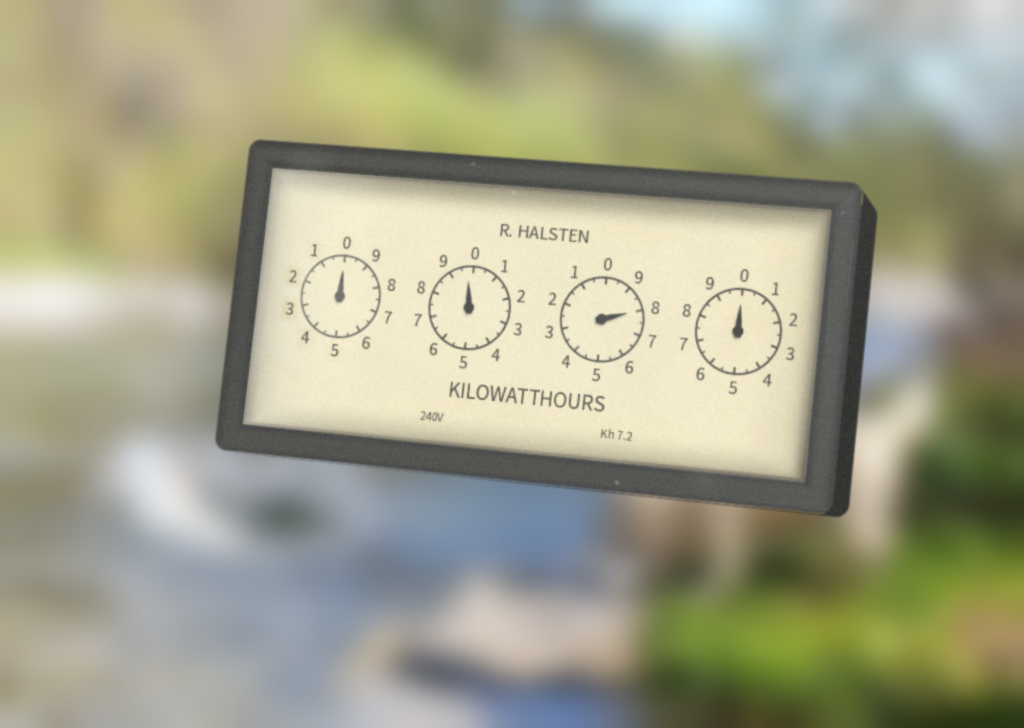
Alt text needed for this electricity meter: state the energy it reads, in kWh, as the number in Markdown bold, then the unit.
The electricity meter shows **9980** kWh
